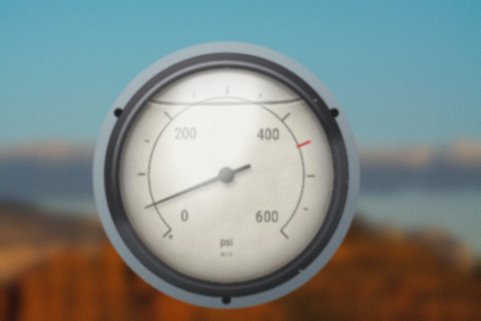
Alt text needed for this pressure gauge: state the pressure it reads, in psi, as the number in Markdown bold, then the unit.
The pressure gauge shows **50** psi
